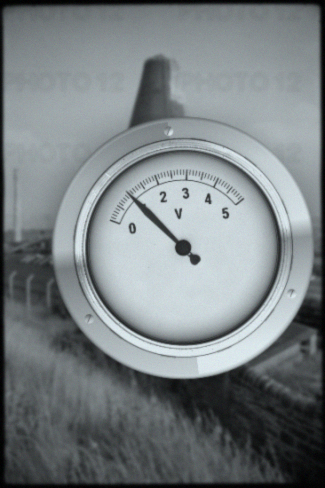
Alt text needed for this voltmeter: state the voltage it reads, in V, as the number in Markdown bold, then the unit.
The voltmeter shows **1** V
